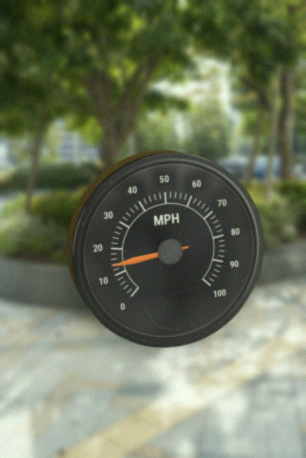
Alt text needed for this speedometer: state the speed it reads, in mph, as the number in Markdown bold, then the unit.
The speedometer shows **14** mph
